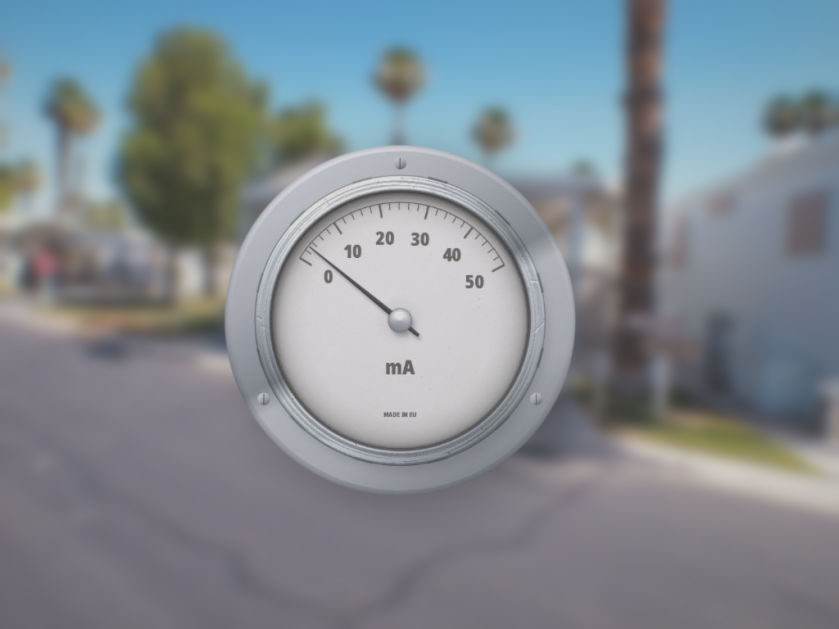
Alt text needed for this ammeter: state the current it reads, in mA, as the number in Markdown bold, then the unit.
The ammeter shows **3** mA
